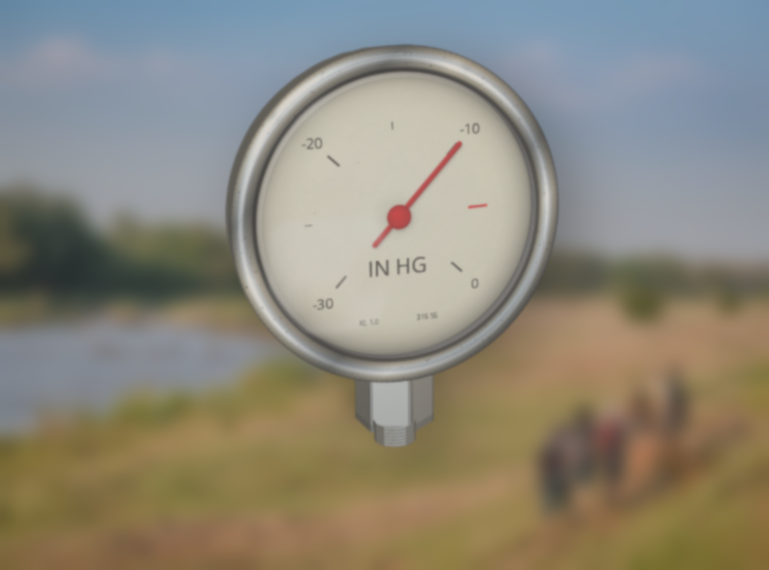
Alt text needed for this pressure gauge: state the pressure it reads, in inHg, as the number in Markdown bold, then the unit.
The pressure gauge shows **-10** inHg
